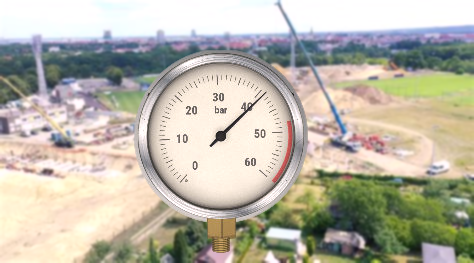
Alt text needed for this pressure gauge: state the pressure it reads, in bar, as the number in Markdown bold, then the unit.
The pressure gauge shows **41** bar
